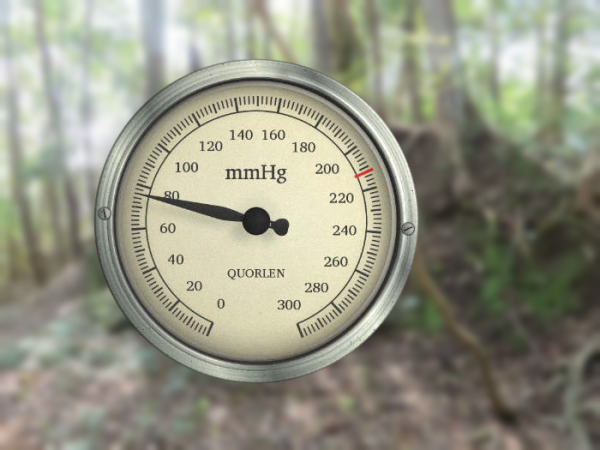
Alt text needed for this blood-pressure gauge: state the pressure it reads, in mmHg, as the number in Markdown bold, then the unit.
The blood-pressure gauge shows **76** mmHg
